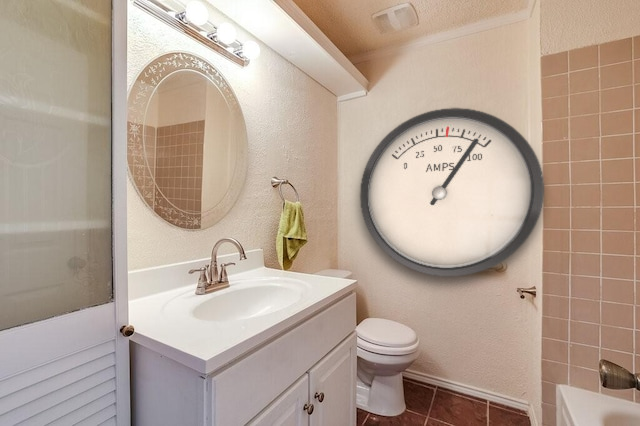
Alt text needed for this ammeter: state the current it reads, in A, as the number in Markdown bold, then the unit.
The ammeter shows **90** A
